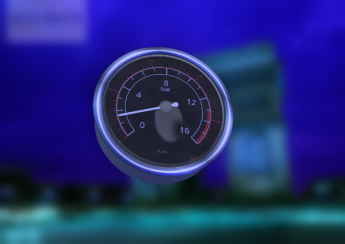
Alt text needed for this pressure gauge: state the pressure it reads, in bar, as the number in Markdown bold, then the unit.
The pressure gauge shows **1.5** bar
